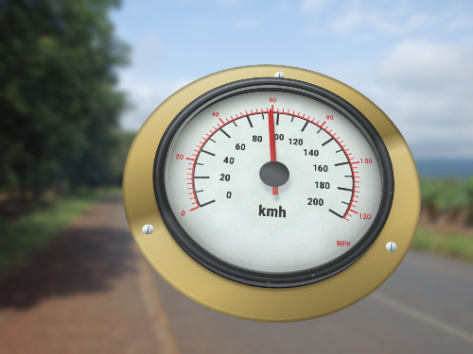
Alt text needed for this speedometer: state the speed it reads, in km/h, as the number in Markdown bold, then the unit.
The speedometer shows **95** km/h
